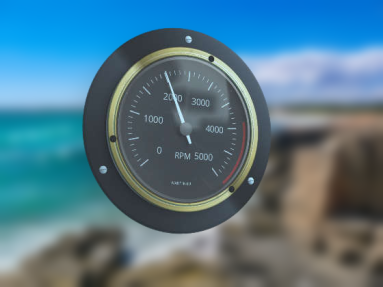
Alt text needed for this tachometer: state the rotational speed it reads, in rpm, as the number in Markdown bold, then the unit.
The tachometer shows **2000** rpm
